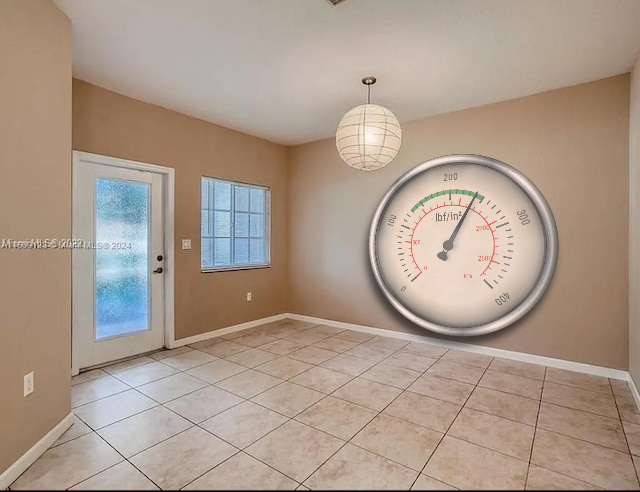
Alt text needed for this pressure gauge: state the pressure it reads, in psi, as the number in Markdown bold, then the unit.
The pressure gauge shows **240** psi
